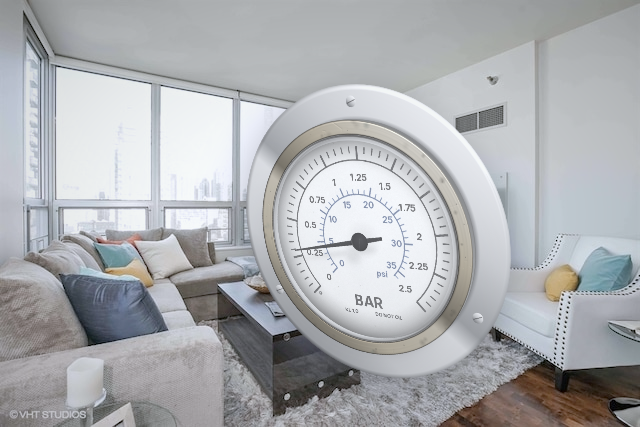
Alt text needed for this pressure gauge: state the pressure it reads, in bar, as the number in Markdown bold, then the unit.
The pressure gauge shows **0.3** bar
